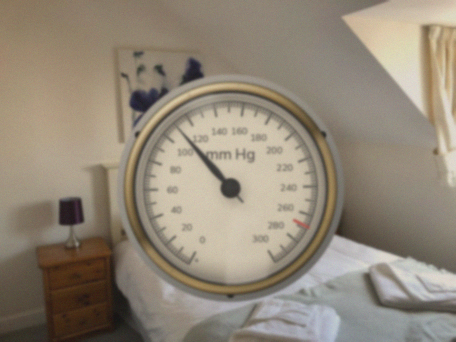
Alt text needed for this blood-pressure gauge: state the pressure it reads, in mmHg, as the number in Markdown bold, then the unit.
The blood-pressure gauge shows **110** mmHg
